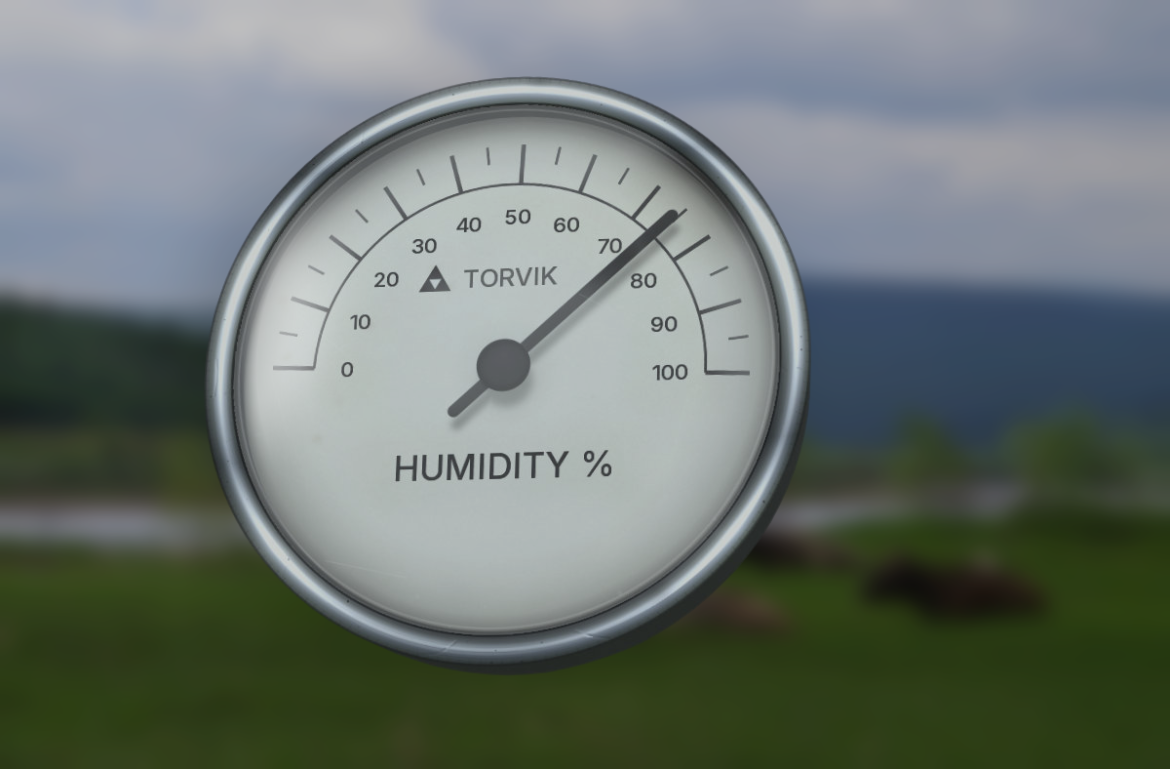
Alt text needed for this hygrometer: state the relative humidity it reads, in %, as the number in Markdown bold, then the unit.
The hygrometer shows **75** %
